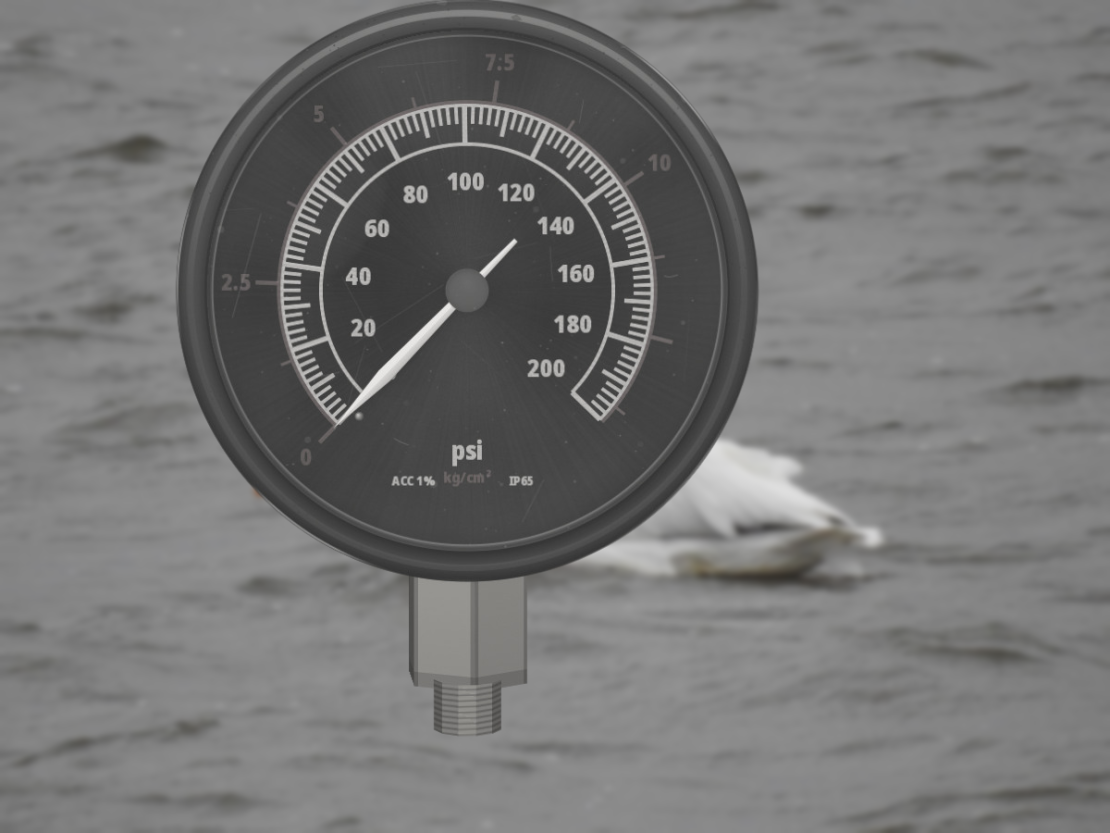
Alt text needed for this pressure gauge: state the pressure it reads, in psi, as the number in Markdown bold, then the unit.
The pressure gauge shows **0** psi
